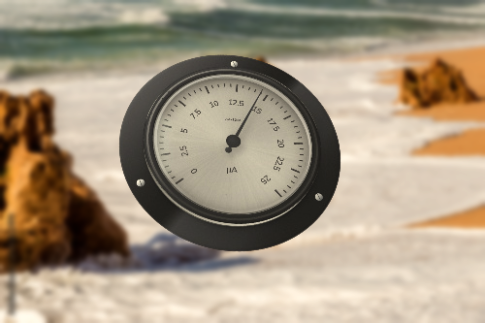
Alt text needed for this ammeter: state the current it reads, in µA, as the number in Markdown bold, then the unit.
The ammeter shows **14.5** µA
